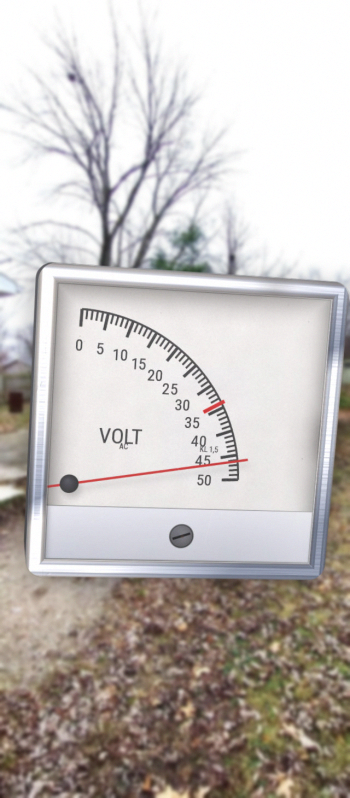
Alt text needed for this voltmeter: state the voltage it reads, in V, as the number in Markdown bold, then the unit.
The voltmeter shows **46** V
